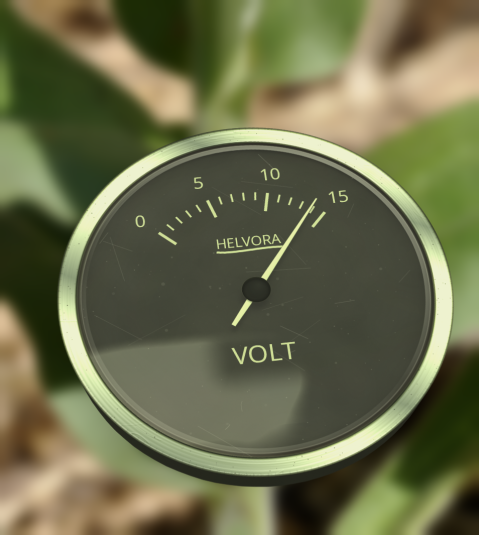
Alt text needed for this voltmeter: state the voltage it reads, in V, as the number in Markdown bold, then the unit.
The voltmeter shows **14** V
